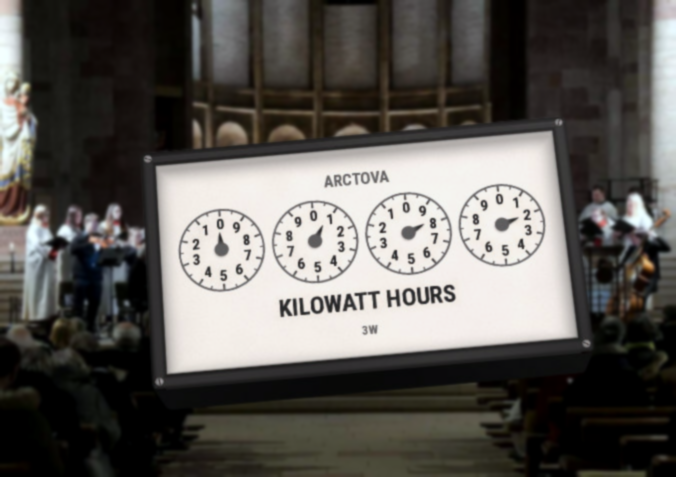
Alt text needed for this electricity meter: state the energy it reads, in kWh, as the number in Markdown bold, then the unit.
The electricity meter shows **82** kWh
